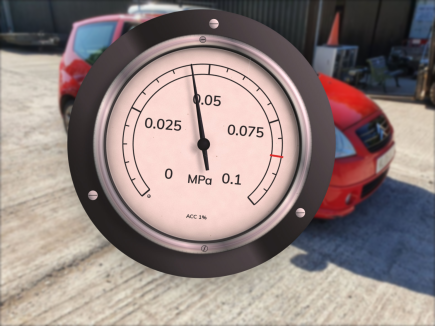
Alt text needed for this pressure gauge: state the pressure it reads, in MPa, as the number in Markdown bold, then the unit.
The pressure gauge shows **0.045** MPa
